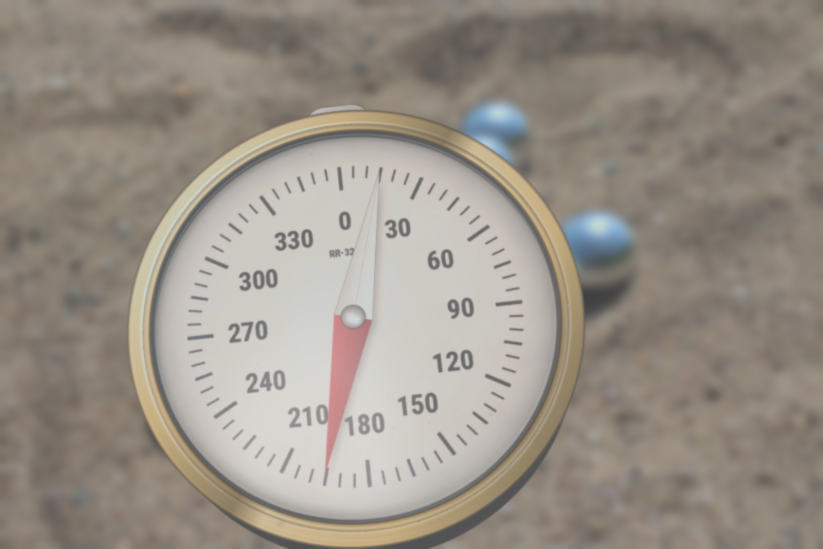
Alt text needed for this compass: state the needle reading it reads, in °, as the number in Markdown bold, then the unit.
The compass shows **195** °
